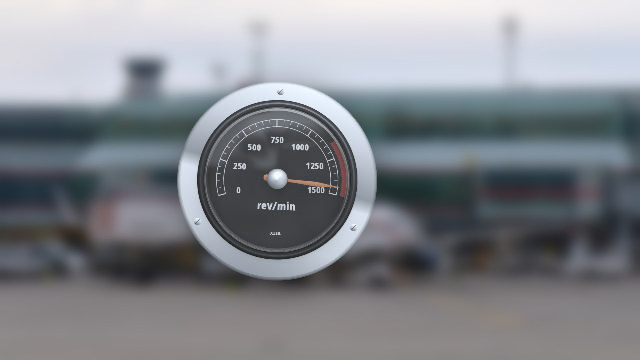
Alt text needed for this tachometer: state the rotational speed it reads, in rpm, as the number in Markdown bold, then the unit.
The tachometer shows **1450** rpm
